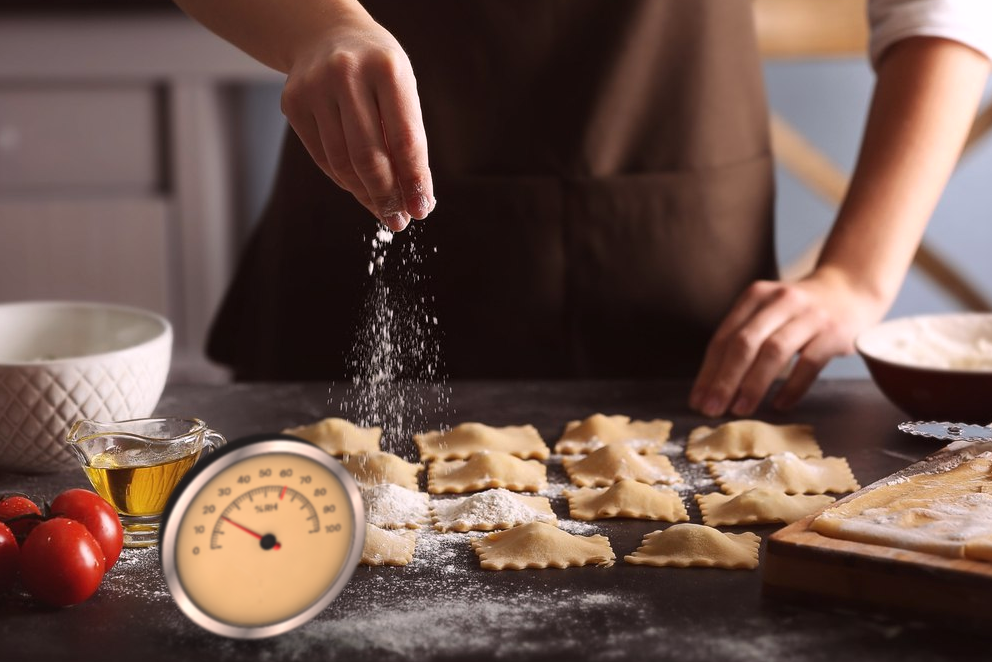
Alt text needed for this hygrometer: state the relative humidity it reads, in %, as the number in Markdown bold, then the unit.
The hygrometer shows **20** %
